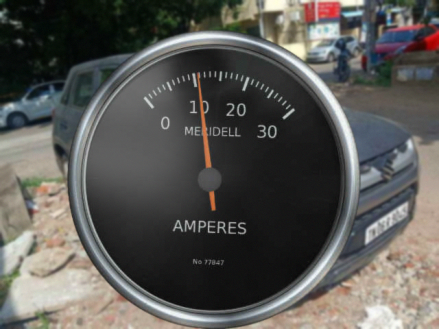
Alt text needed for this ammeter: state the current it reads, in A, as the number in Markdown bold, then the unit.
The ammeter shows **11** A
